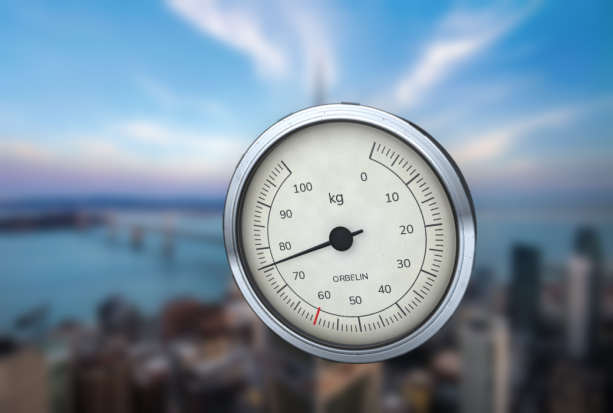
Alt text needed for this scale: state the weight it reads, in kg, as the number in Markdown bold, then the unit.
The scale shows **76** kg
